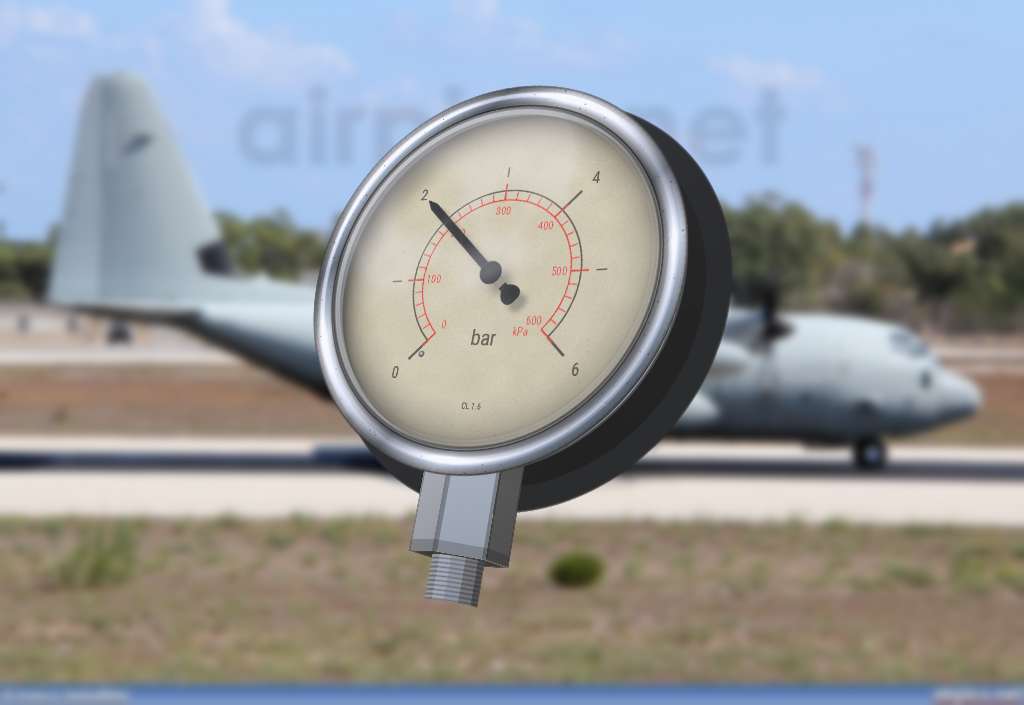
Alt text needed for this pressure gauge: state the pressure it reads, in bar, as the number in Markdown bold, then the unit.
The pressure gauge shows **2** bar
